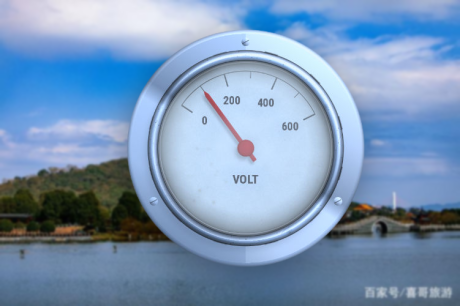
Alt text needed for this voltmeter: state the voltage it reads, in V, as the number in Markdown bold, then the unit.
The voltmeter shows **100** V
